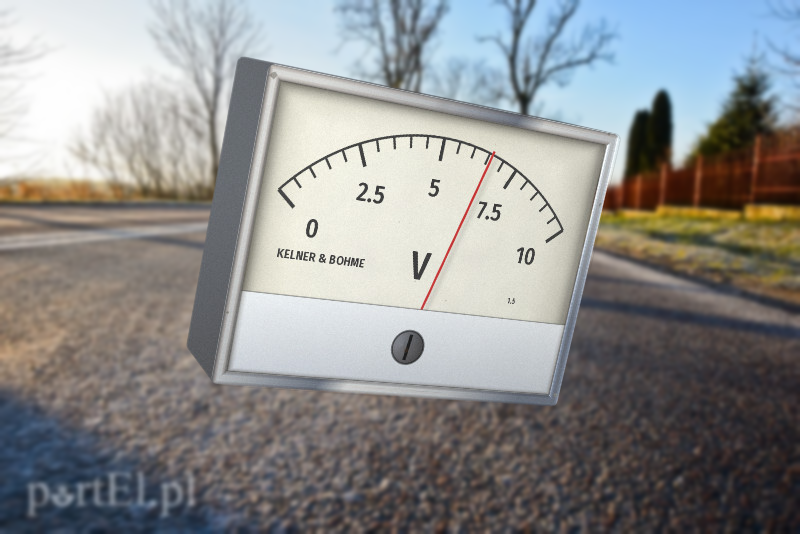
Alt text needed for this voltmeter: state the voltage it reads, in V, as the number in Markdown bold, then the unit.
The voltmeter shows **6.5** V
